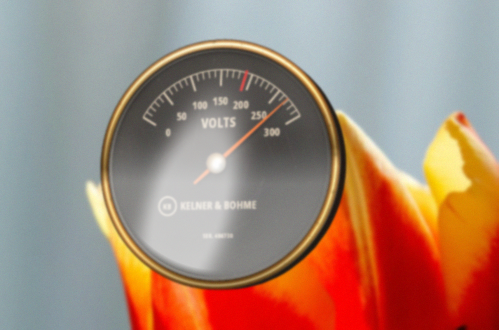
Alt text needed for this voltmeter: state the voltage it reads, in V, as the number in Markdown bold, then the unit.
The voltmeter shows **270** V
